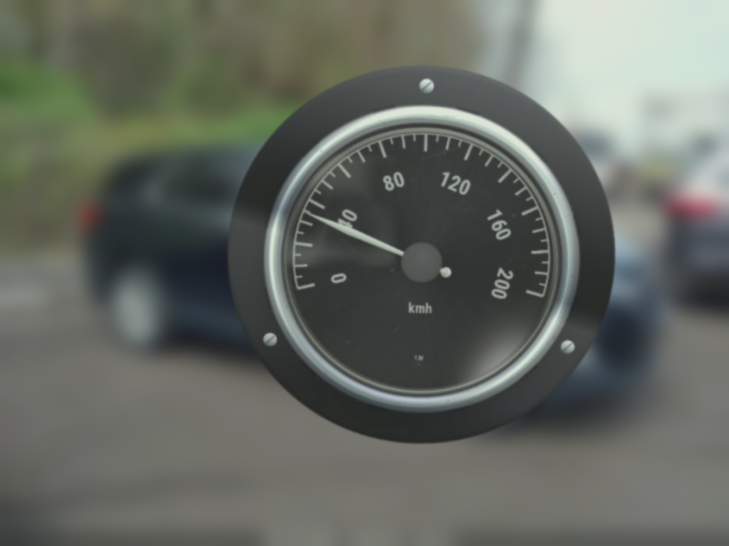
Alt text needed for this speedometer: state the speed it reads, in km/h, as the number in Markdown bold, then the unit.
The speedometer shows **35** km/h
